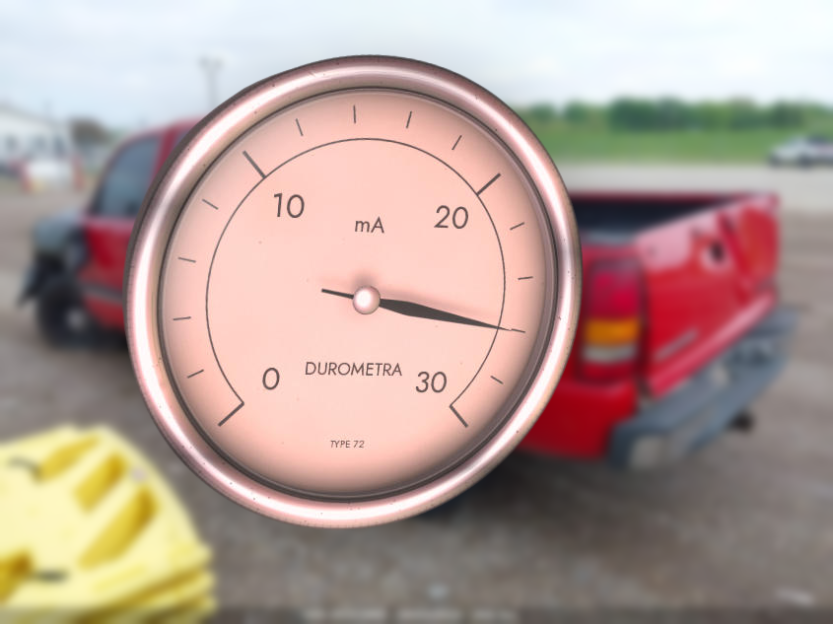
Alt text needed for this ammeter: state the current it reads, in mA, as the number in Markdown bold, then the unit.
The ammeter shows **26** mA
